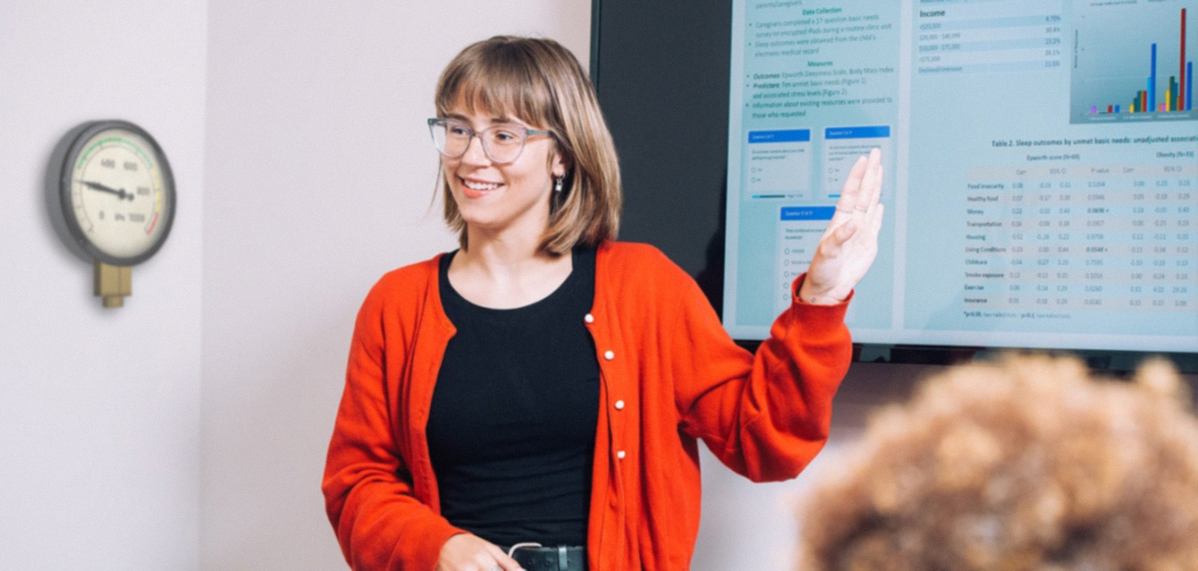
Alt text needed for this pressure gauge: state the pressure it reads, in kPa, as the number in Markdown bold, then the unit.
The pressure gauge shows **200** kPa
